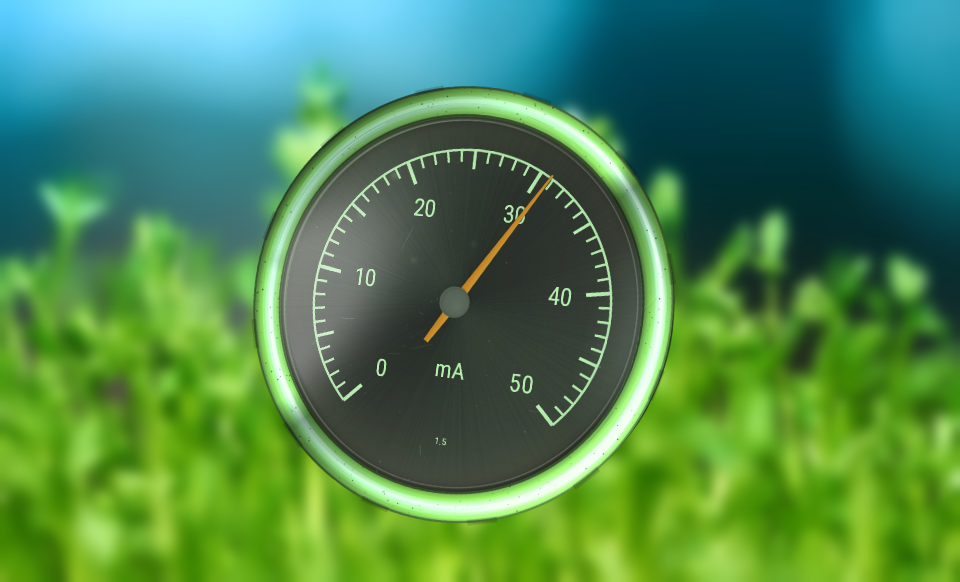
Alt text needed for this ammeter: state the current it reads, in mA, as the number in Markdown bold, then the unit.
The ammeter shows **31** mA
